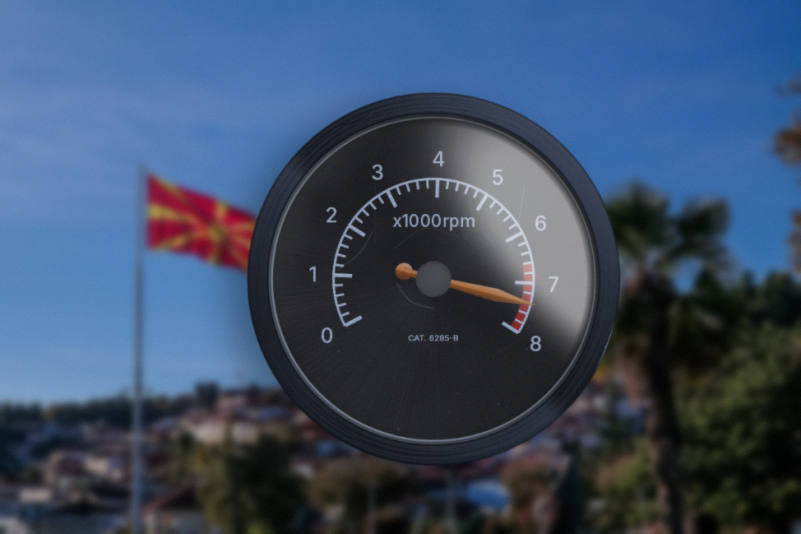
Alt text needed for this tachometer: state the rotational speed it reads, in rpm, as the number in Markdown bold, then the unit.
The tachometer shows **7400** rpm
